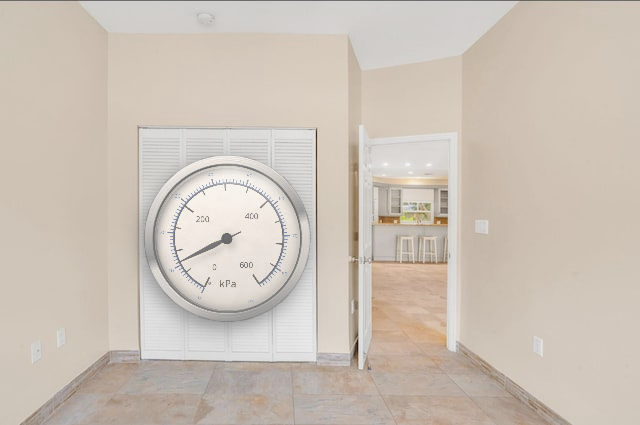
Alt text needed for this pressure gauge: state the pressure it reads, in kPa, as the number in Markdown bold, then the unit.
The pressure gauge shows **75** kPa
